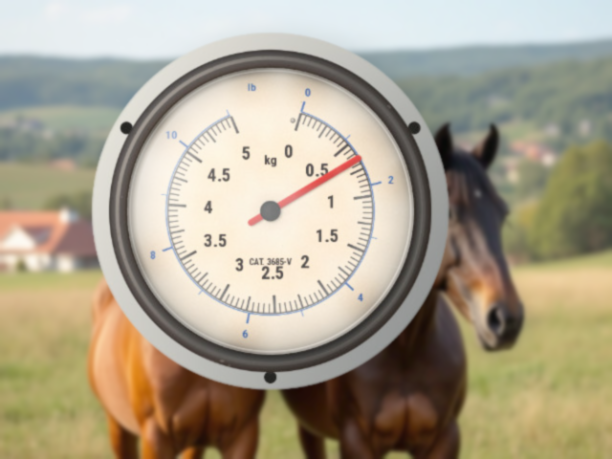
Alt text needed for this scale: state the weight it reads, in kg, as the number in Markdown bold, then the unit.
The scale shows **0.65** kg
